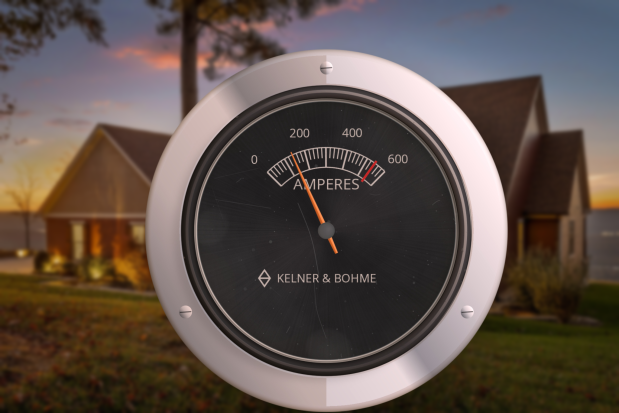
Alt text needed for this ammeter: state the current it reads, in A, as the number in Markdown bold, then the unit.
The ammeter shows **140** A
